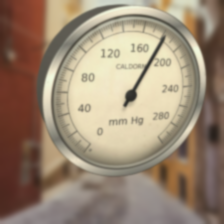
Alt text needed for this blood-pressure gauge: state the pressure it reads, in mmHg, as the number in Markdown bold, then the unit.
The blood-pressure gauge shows **180** mmHg
